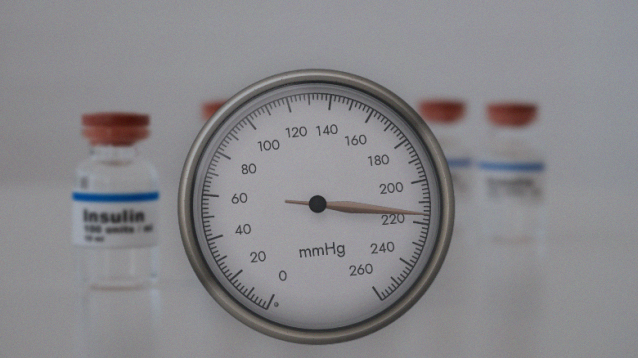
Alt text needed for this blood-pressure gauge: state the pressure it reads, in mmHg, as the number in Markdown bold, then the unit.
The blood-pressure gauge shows **216** mmHg
